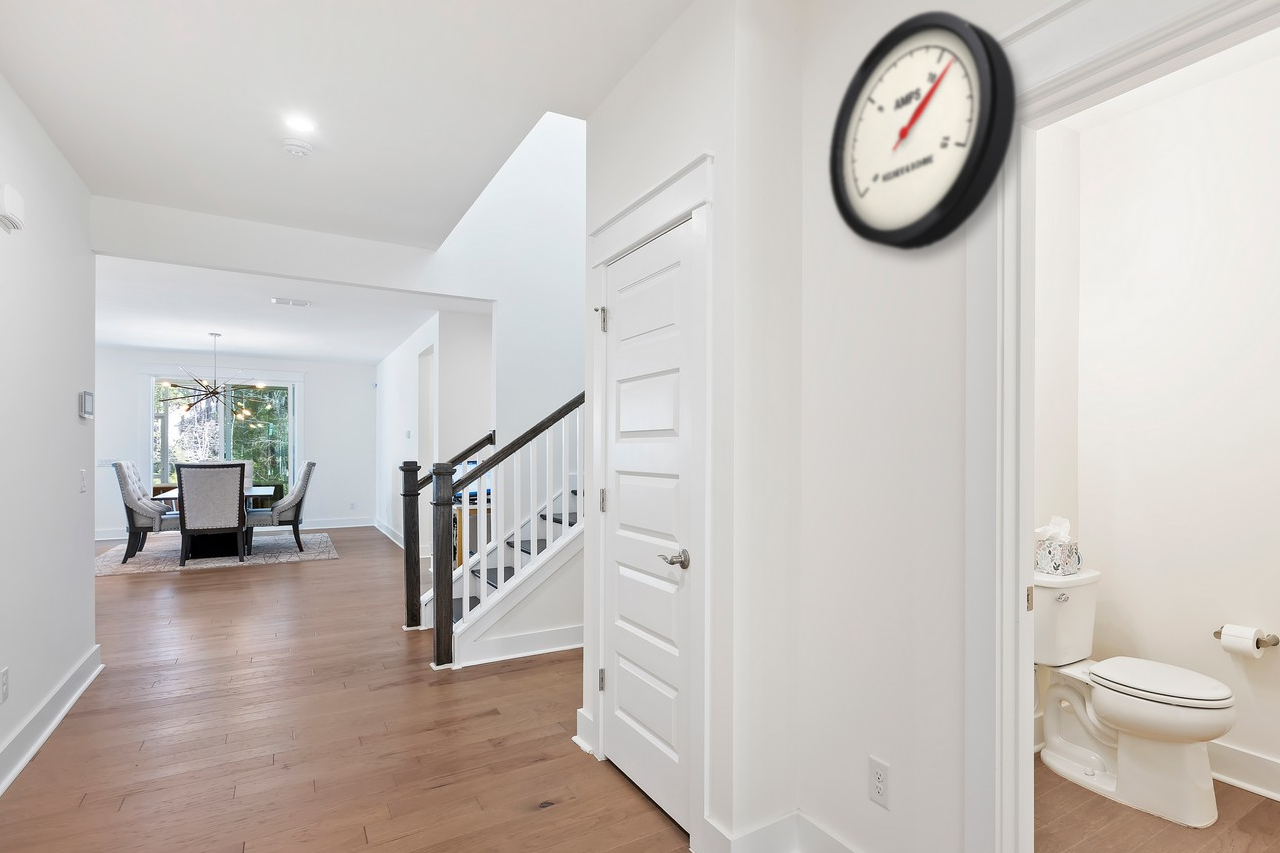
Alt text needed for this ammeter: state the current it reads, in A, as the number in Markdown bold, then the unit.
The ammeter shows **11** A
